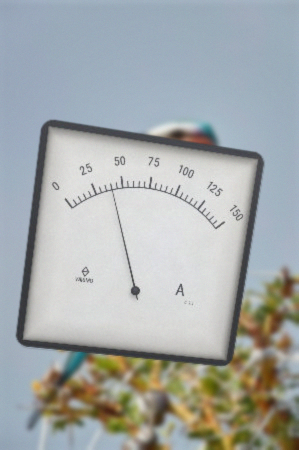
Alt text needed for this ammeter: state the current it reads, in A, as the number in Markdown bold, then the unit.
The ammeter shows **40** A
